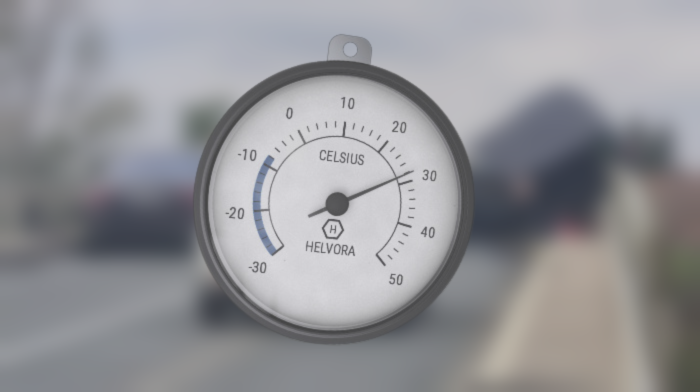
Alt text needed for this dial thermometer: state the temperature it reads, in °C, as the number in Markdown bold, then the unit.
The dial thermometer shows **28** °C
